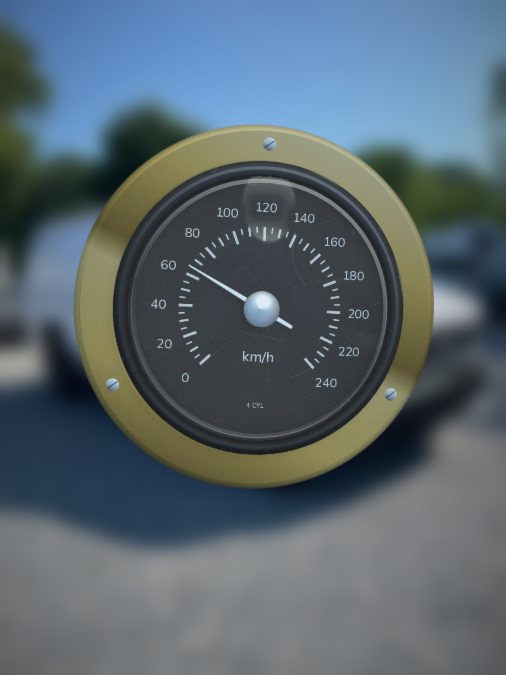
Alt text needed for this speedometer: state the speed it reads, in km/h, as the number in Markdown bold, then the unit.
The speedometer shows **65** km/h
